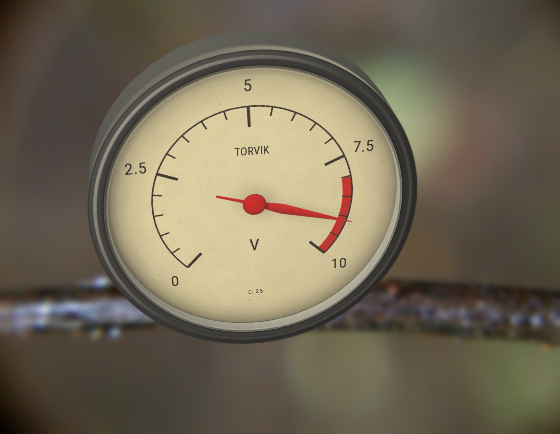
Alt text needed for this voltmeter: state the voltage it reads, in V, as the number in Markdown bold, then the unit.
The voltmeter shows **9** V
